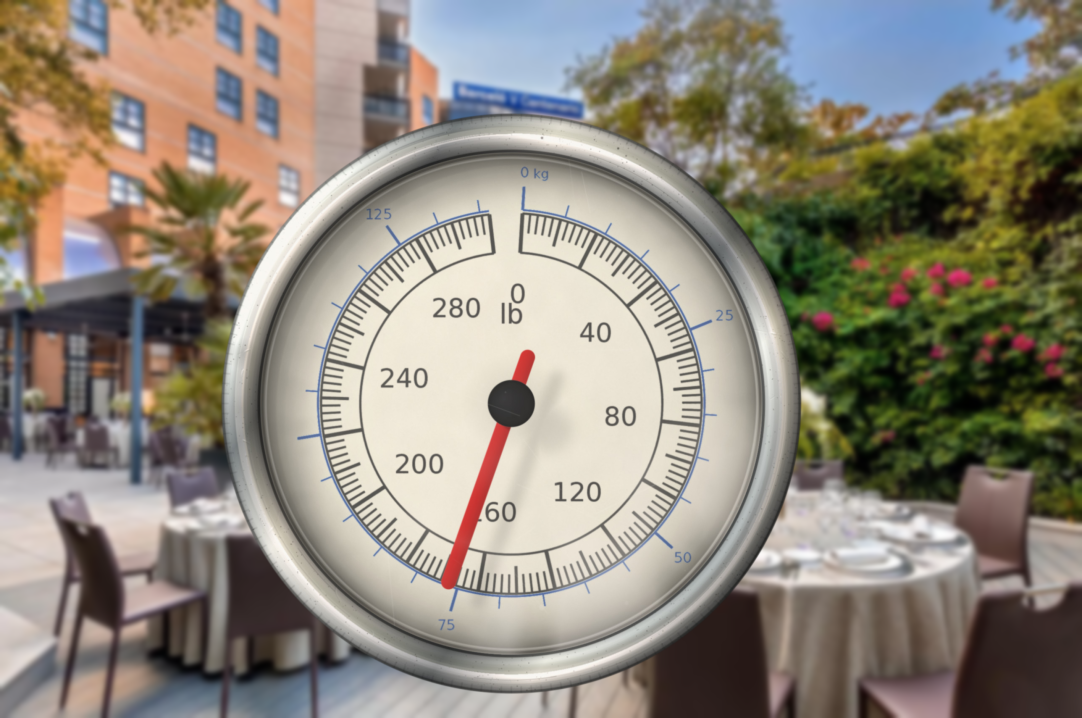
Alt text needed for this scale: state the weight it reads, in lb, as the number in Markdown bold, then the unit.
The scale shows **168** lb
